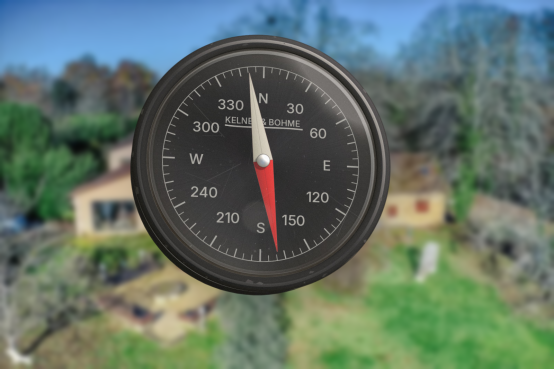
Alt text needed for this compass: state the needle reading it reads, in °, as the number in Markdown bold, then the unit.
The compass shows **170** °
